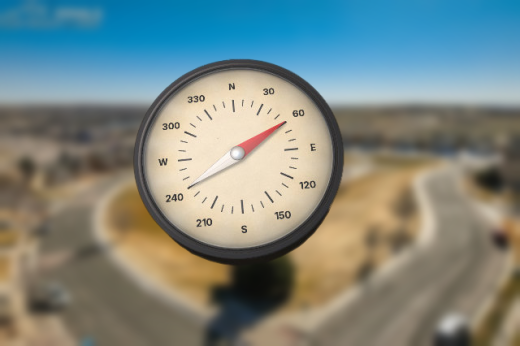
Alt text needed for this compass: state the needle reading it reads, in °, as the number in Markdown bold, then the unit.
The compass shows **60** °
